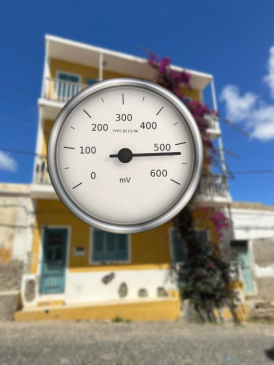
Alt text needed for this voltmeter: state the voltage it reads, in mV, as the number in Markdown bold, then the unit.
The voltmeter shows **525** mV
